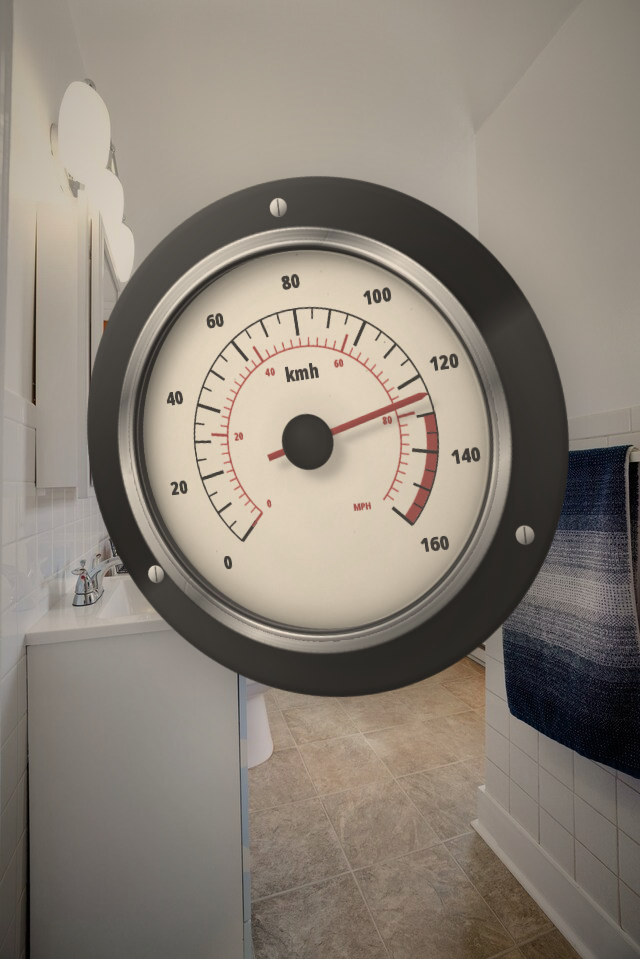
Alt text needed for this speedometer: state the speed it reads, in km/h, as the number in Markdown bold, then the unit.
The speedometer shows **125** km/h
